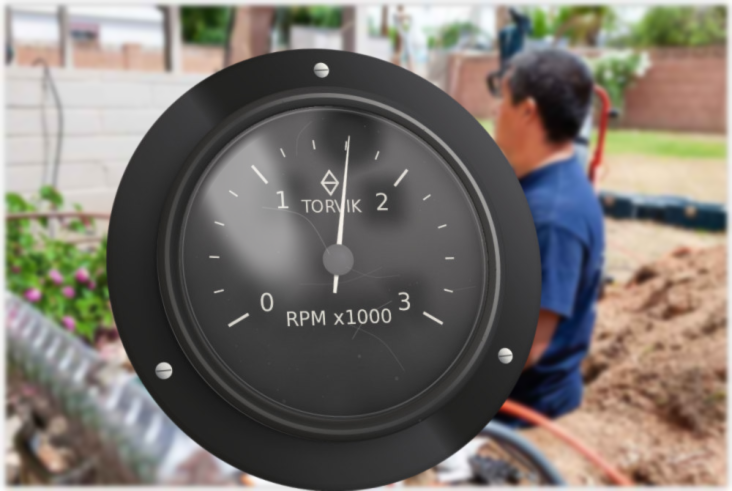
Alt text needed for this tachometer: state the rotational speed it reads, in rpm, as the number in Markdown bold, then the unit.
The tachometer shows **1600** rpm
